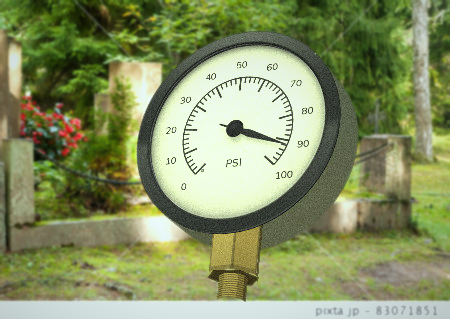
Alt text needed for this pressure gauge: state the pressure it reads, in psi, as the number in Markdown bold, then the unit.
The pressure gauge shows **92** psi
